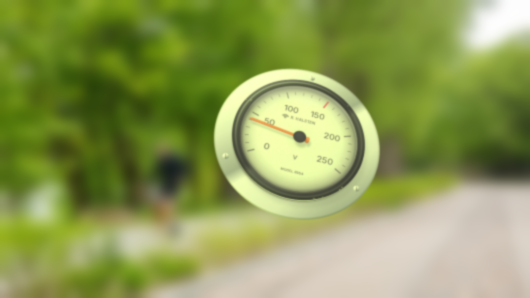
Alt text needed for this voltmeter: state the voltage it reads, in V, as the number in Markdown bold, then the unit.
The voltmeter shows **40** V
